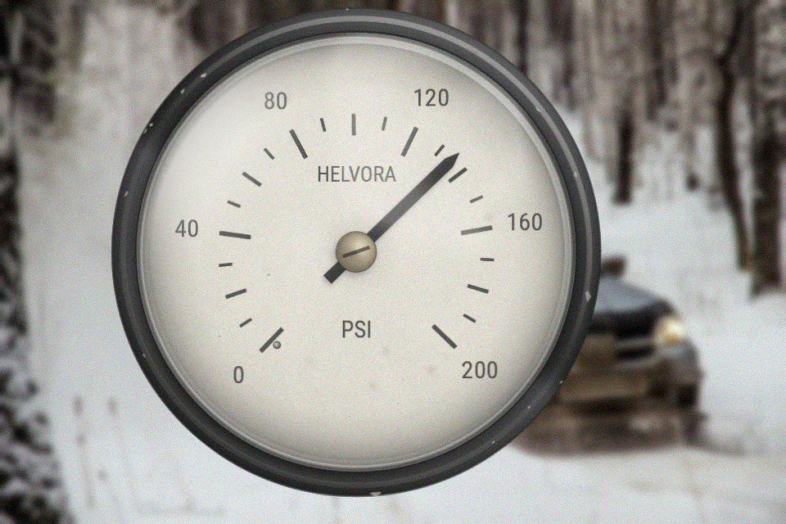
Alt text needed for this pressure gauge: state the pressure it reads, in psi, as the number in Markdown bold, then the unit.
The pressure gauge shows **135** psi
